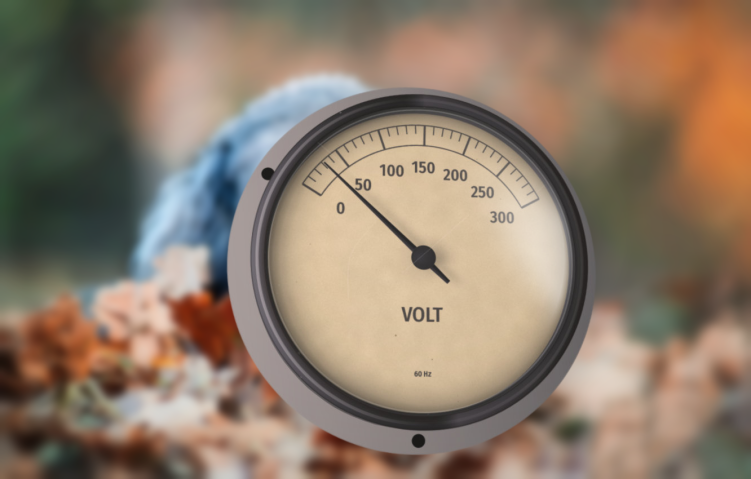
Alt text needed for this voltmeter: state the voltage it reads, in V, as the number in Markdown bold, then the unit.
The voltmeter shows **30** V
